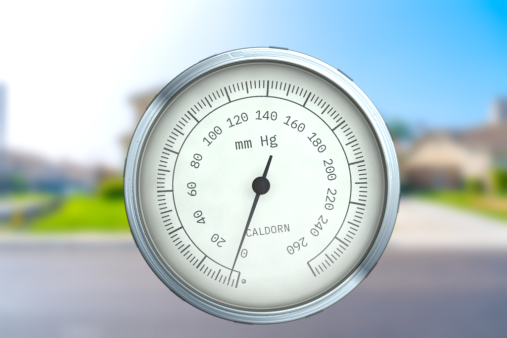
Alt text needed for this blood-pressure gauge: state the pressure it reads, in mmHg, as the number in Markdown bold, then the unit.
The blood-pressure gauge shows **4** mmHg
